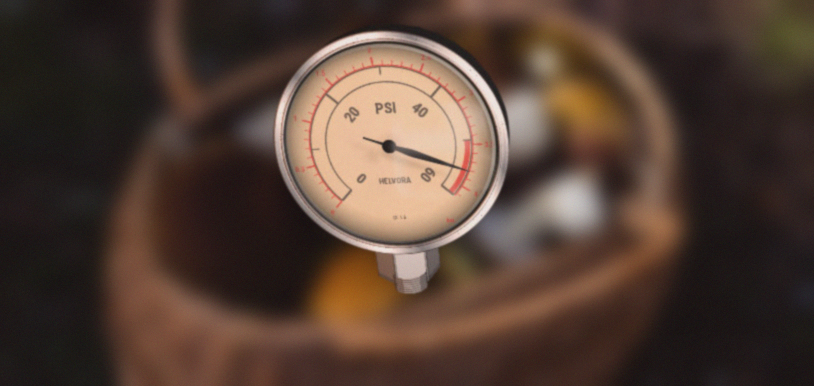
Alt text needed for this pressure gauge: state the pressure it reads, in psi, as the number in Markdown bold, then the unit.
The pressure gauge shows **55** psi
